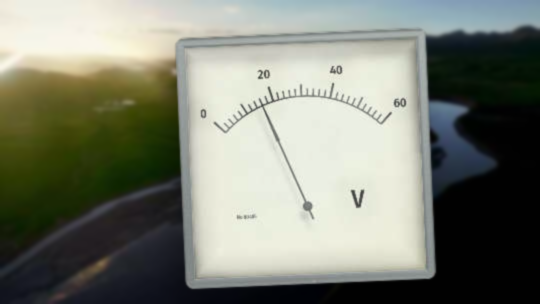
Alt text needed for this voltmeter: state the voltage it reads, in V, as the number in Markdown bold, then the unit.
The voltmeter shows **16** V
